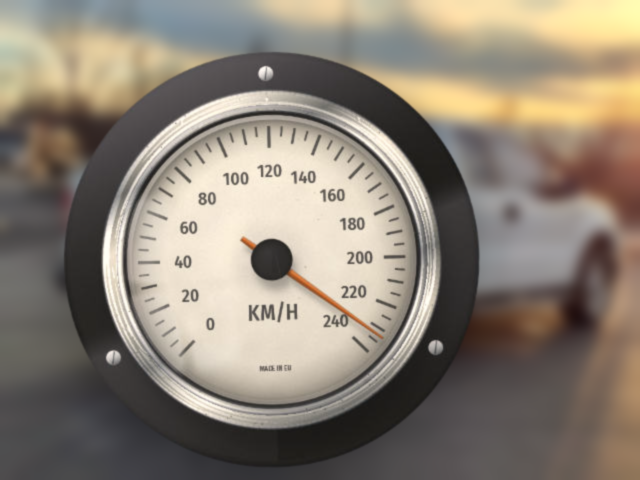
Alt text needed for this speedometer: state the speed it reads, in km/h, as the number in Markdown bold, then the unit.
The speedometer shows **232.5** km/h
